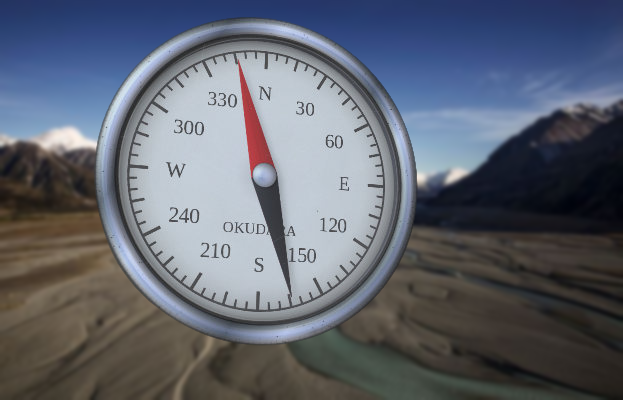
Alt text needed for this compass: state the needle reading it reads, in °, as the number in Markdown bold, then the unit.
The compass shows **345** °
